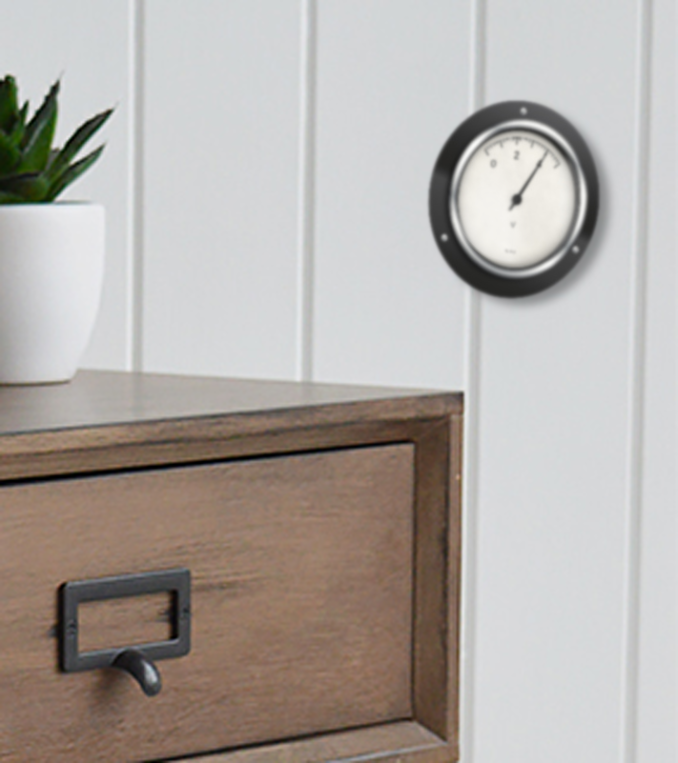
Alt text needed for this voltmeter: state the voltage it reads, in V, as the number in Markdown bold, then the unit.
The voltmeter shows **4** V
